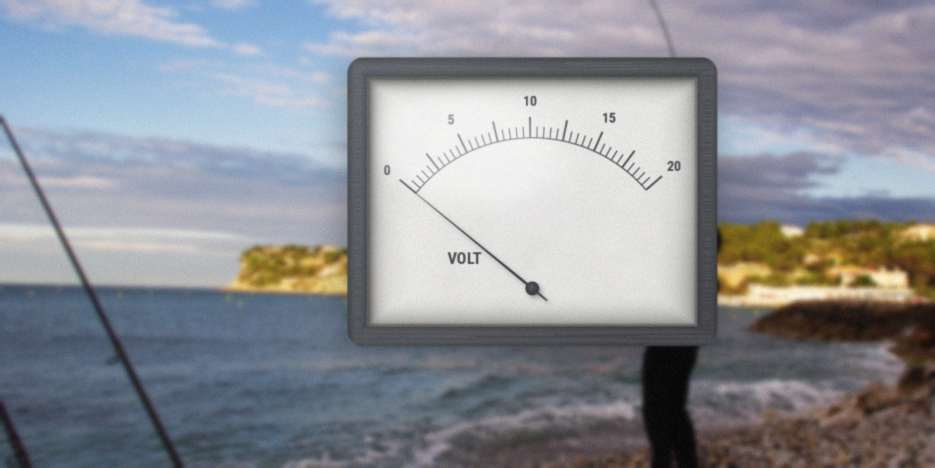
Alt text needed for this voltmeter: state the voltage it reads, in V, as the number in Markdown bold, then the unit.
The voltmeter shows **0** V
